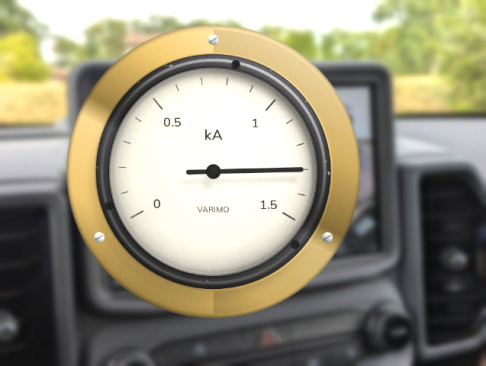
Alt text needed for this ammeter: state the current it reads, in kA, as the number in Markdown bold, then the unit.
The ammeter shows **1.3** kA
